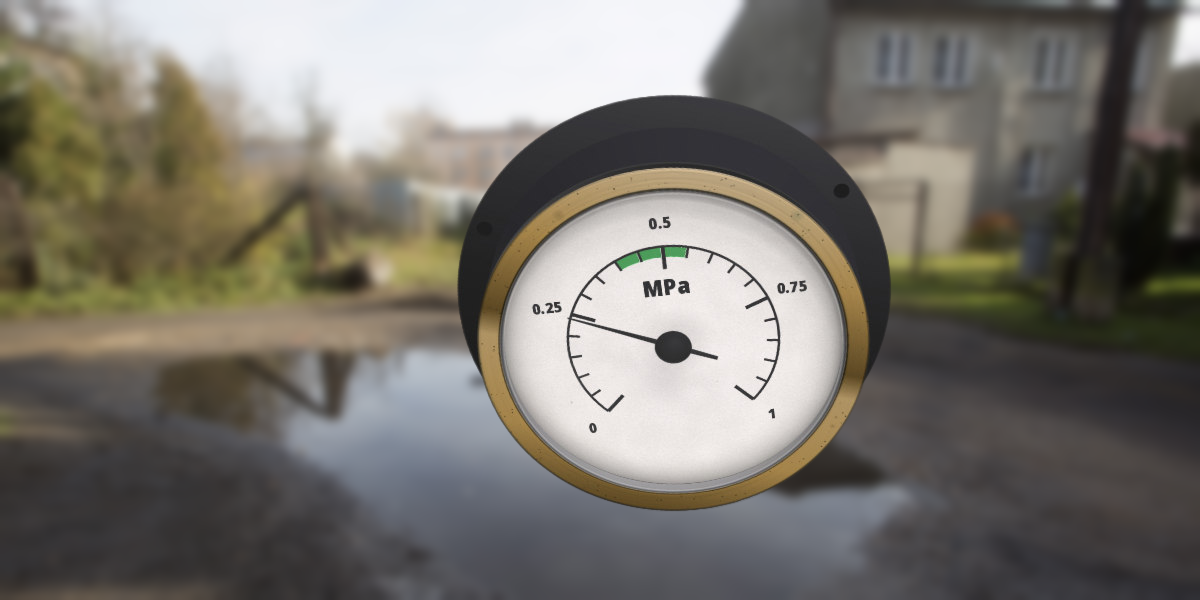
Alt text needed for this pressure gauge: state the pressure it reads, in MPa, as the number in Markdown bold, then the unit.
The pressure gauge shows **0.25** MPa
